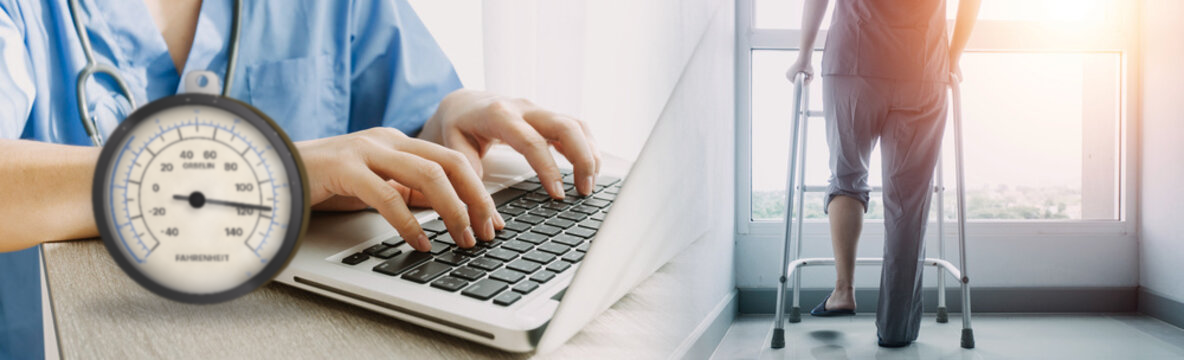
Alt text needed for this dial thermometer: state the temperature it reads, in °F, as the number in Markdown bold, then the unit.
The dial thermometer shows **115** °F
